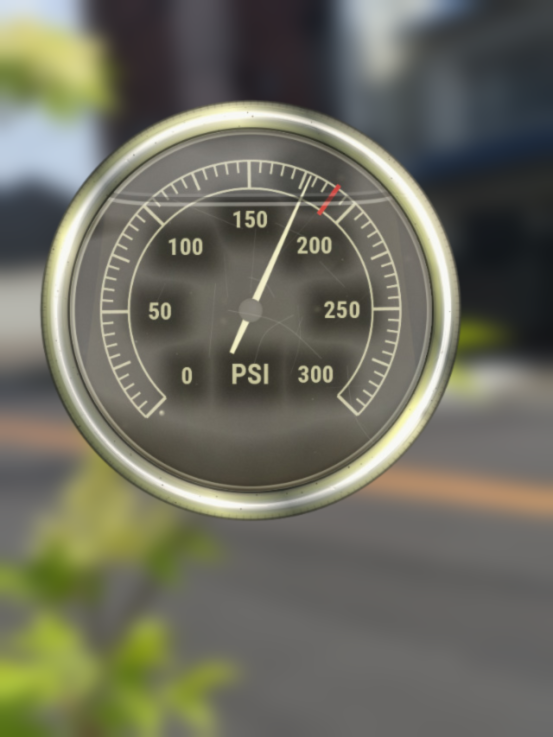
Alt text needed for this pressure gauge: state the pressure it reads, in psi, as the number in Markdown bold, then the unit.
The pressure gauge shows **177.5** psi
